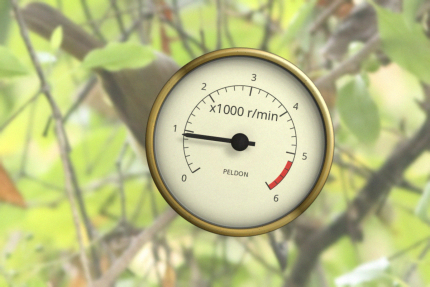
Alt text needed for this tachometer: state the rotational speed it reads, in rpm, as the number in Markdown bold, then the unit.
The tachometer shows **900** rpm
